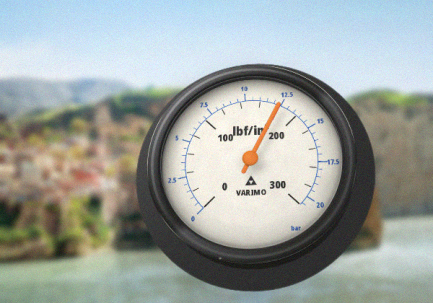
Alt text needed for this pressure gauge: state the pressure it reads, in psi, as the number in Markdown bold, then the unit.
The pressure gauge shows **180** psi
